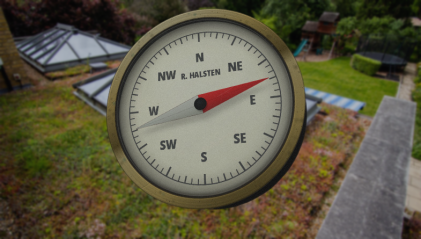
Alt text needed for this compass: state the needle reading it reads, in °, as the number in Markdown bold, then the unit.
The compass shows **75** °
